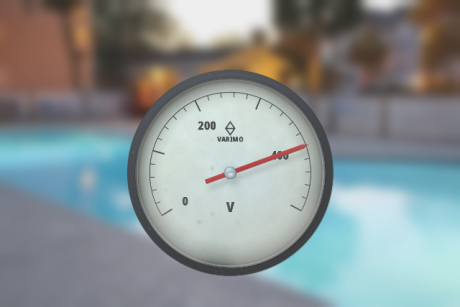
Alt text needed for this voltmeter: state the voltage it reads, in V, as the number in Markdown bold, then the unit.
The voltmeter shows **400** V
